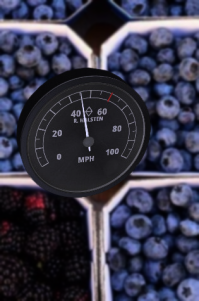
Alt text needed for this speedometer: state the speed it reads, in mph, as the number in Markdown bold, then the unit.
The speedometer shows **45** mph
